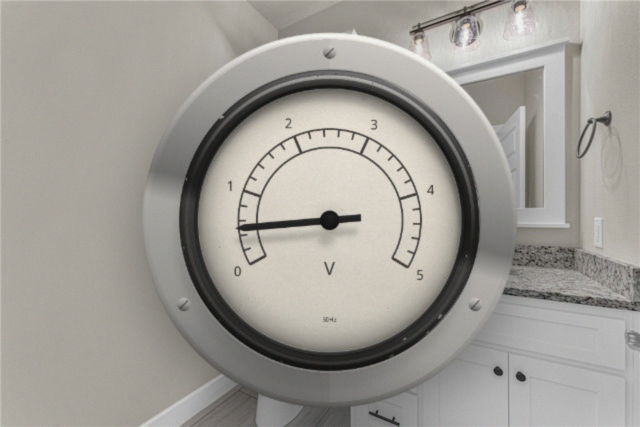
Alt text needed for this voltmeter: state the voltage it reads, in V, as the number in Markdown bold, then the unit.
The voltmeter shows **0.5** V
